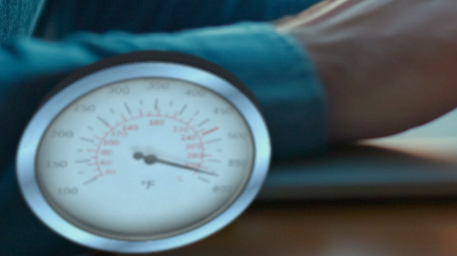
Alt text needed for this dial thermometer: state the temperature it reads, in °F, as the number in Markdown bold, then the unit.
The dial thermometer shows **575** °F
